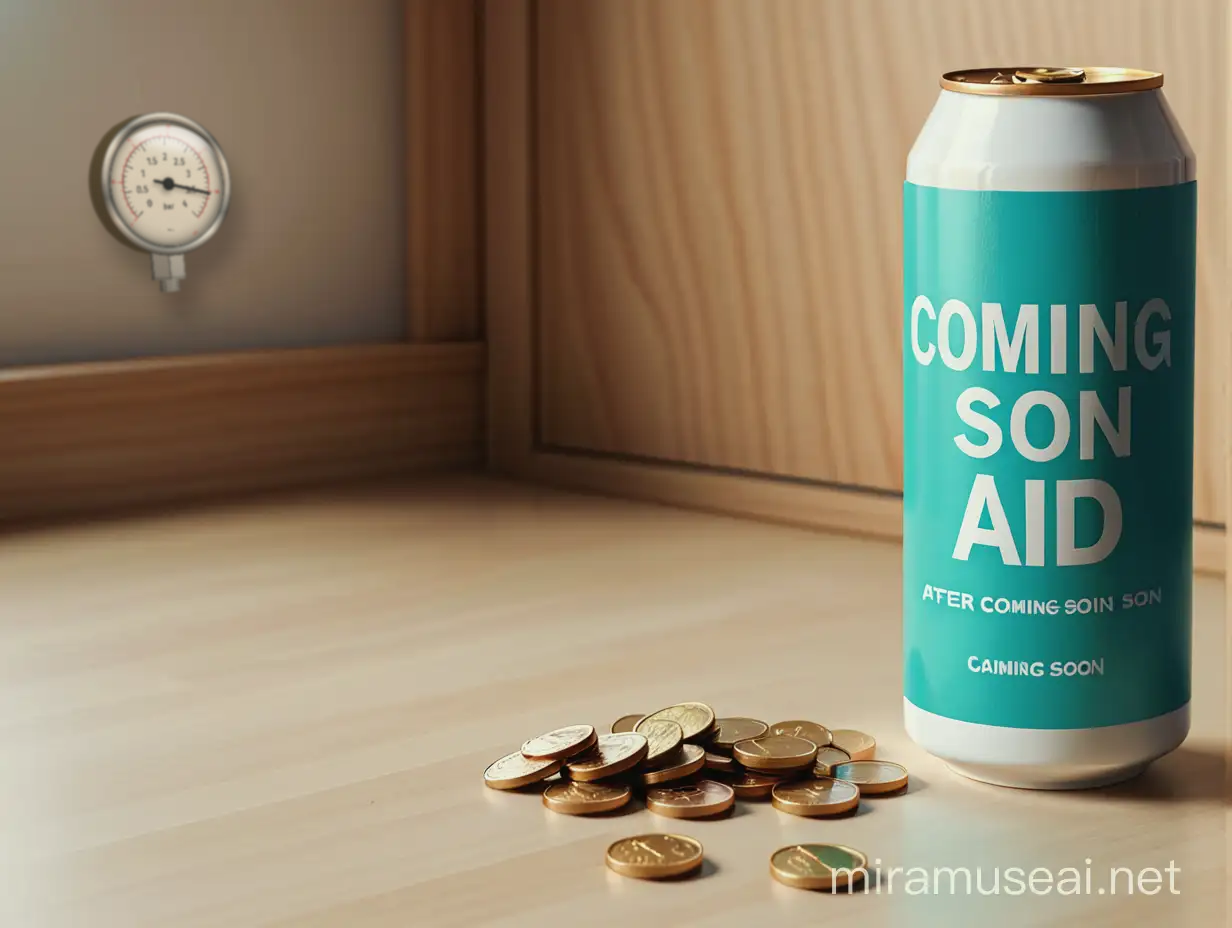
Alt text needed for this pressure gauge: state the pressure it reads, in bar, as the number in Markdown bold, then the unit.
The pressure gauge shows **3.5** bar
